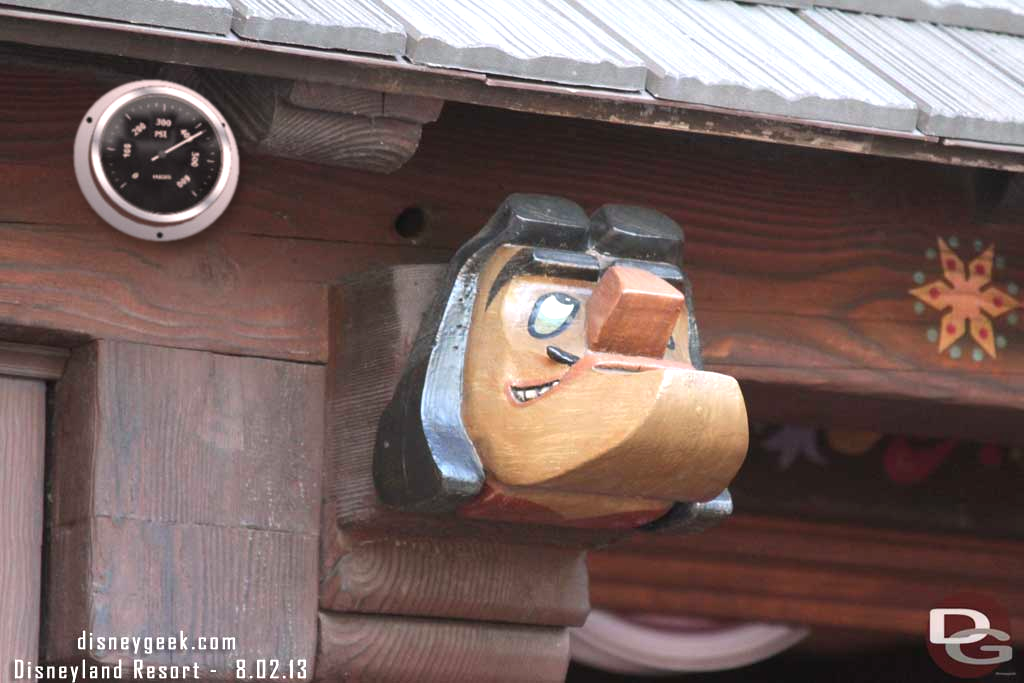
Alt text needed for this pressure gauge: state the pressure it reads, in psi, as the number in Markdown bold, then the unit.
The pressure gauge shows **420** psi
